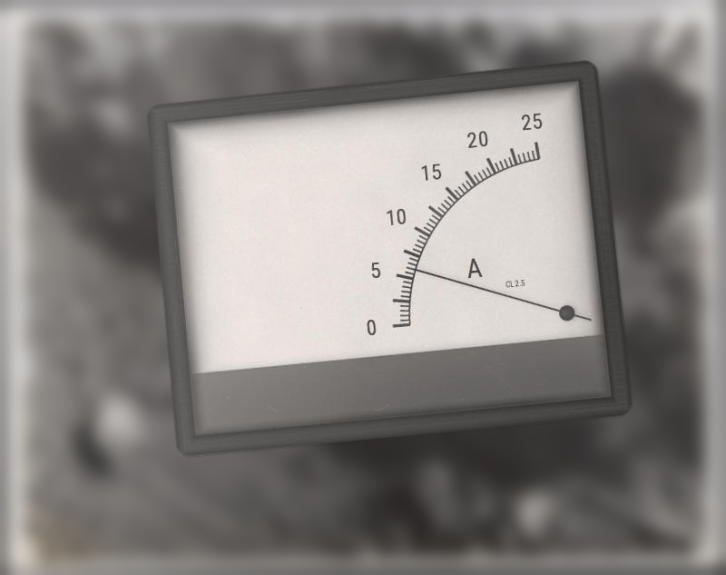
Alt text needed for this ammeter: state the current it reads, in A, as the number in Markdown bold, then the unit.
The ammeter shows **6** A
